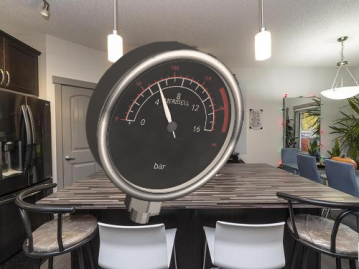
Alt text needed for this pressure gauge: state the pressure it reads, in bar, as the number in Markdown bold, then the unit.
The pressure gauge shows **5** bar
